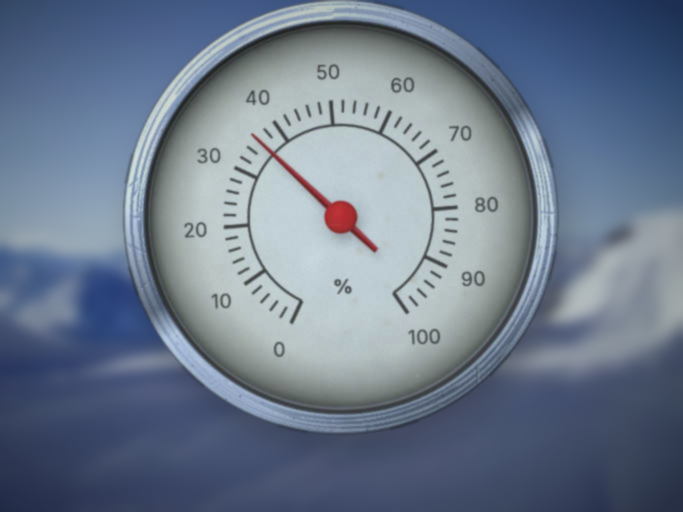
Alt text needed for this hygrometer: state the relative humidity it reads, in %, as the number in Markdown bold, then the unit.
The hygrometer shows **36** %
